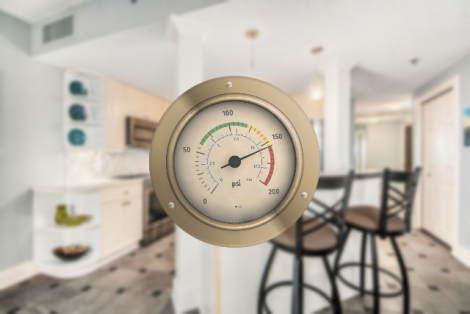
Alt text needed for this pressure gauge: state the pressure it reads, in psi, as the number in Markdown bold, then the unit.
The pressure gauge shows **155** psi
